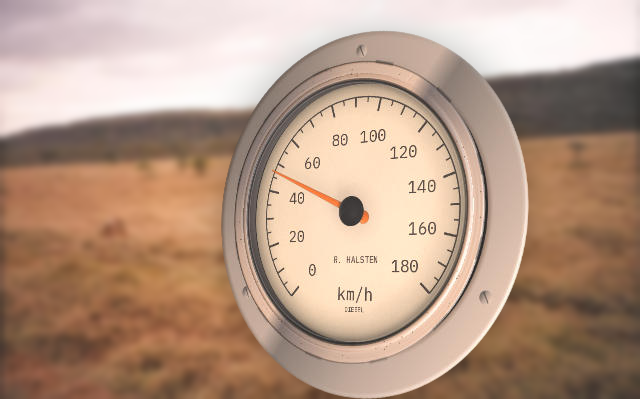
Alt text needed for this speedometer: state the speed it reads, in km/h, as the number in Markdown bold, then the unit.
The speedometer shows **47.5** km/h
